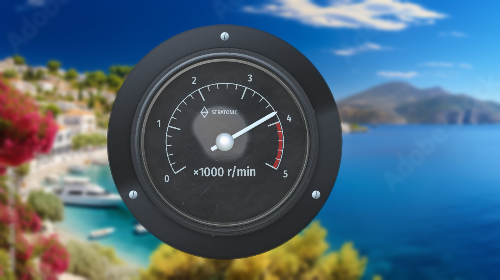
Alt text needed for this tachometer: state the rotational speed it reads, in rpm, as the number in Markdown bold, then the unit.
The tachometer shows **3800** rpm
